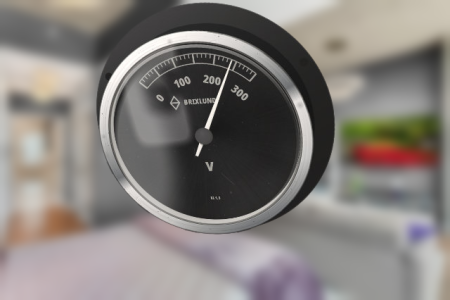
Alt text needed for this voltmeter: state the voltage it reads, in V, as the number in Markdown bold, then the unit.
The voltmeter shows **240** V
